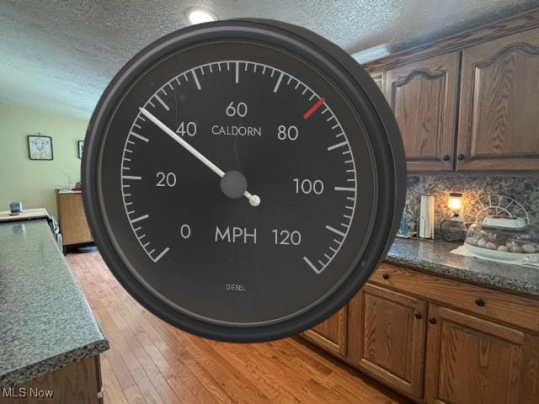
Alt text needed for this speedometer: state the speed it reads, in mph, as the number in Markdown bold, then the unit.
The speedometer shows **36** mph
